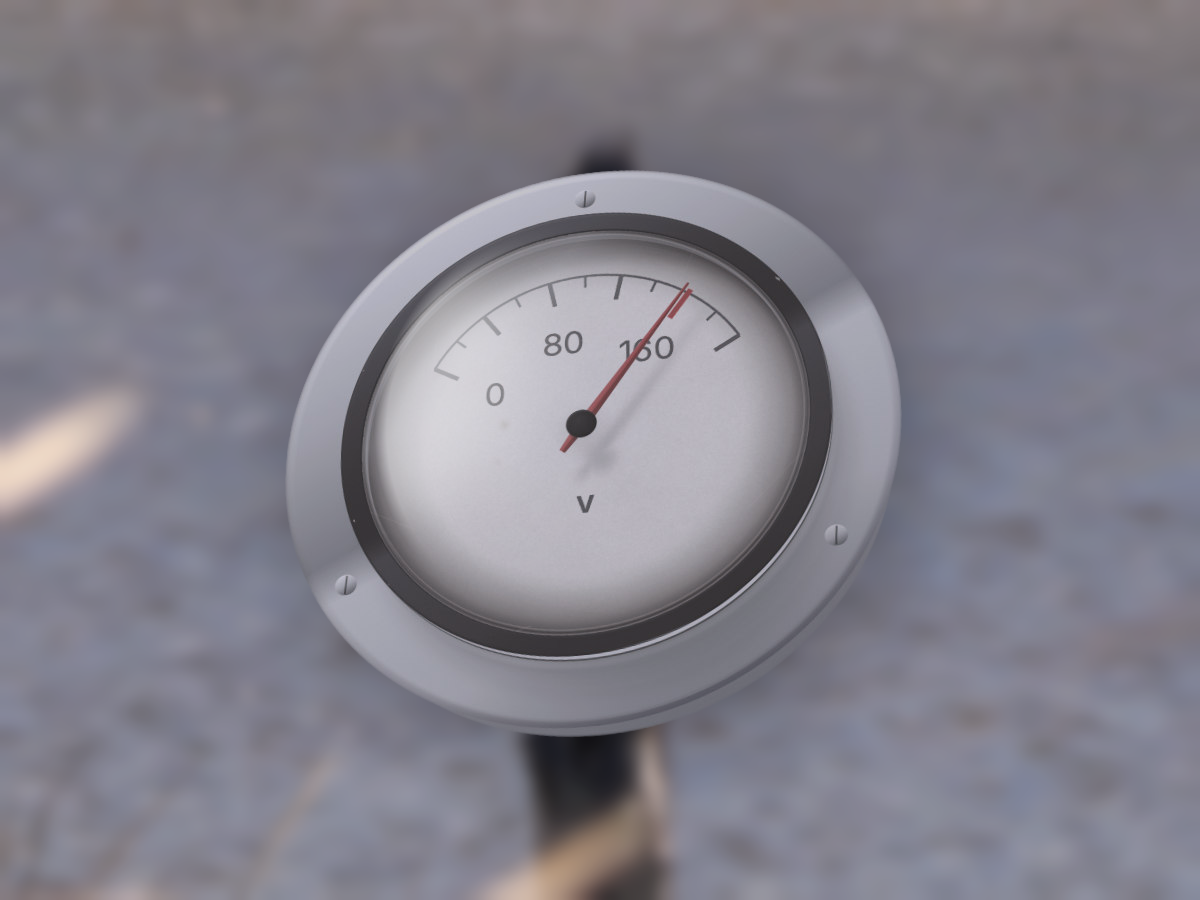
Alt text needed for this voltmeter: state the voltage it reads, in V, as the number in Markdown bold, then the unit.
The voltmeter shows **160** V
